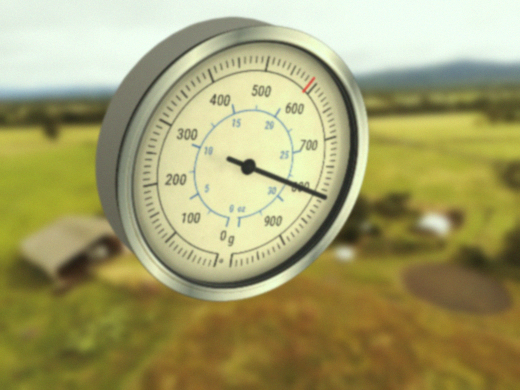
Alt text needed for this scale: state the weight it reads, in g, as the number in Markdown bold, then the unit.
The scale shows **800** g
